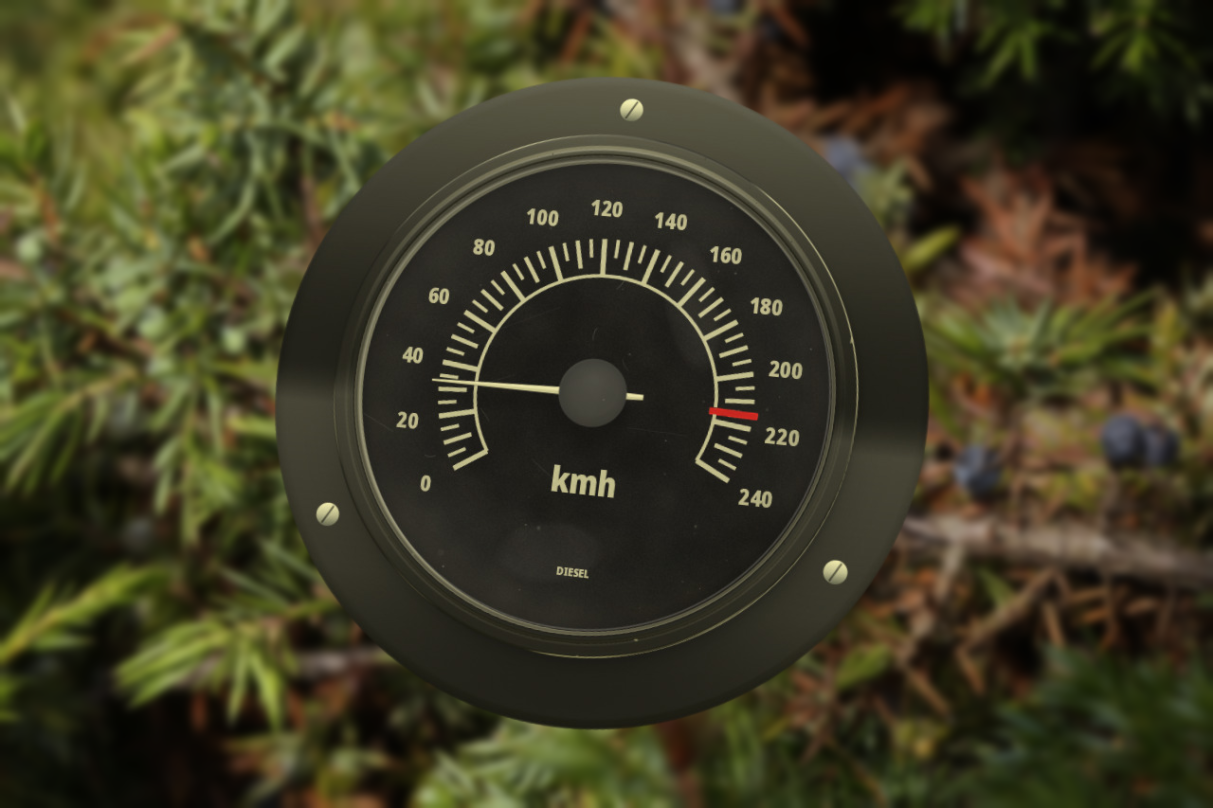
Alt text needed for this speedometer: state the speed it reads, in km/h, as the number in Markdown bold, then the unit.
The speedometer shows **32.5** km/h
